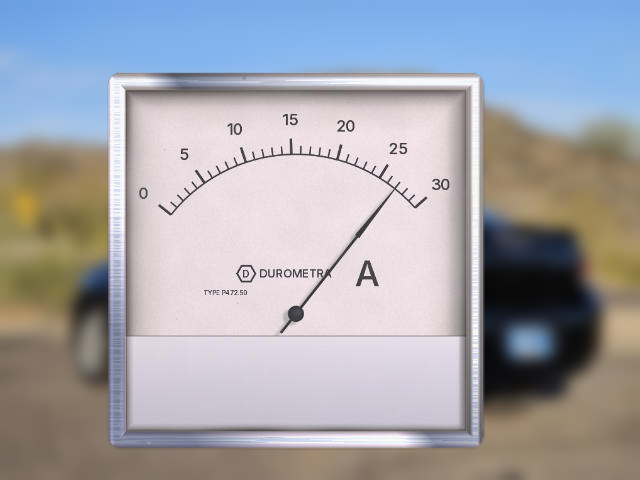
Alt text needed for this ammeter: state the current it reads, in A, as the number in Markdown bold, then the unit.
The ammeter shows **27** A
